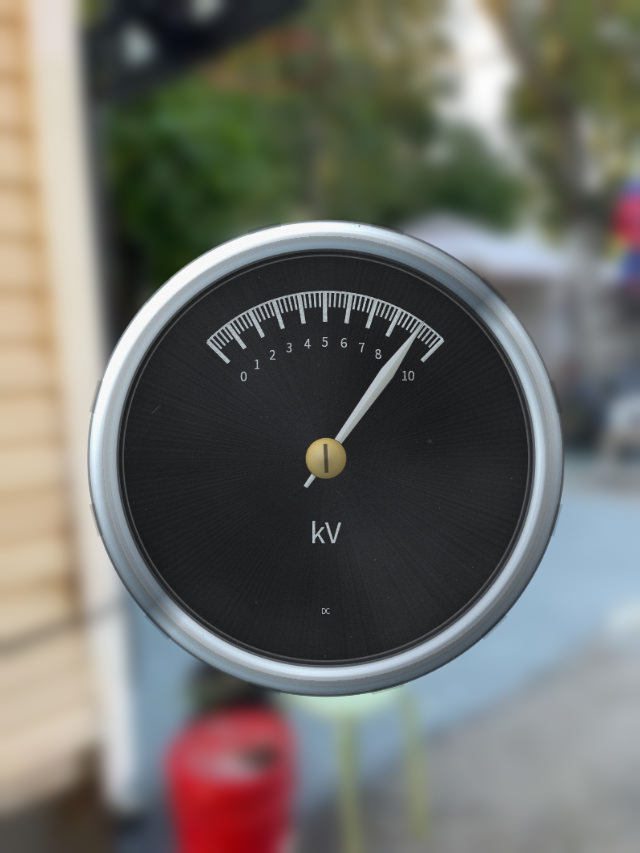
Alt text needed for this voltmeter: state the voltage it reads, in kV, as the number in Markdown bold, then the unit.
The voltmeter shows **9** kV
